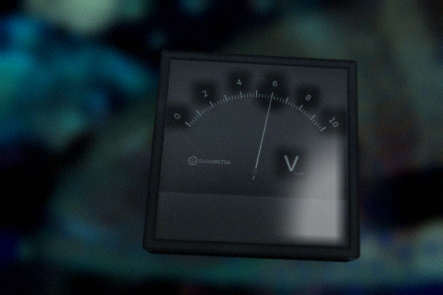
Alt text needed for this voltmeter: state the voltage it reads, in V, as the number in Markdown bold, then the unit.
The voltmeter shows **6** V
